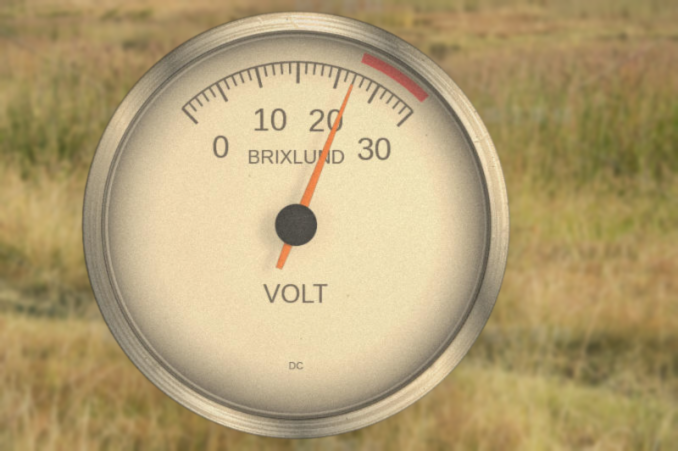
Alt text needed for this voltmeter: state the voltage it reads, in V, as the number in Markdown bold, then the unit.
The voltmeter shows **22** V
